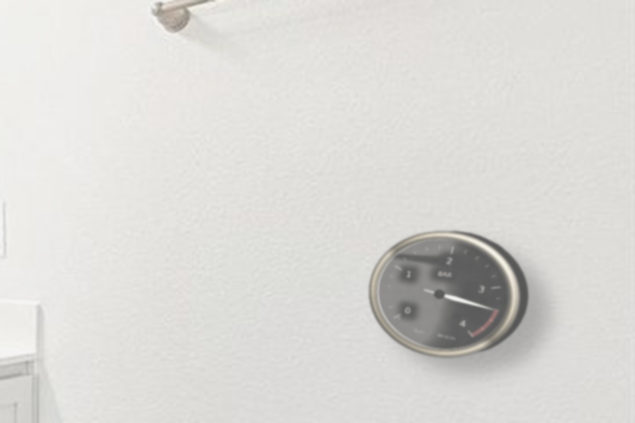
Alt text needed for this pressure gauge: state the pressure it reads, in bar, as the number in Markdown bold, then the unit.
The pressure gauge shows **3.4** bar
